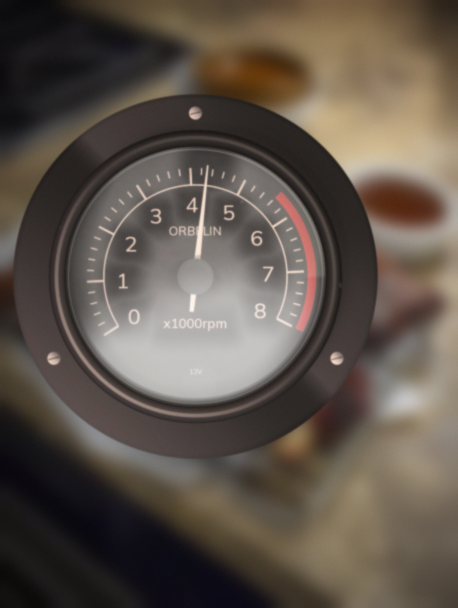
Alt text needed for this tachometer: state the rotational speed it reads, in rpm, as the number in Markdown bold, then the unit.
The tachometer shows **4300** rpm
